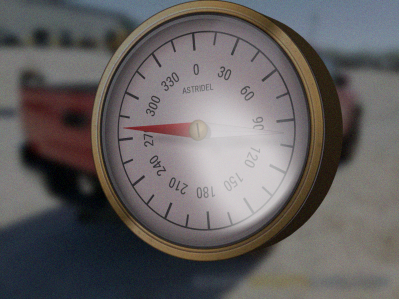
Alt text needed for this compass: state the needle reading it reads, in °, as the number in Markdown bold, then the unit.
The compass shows **277.5** °
